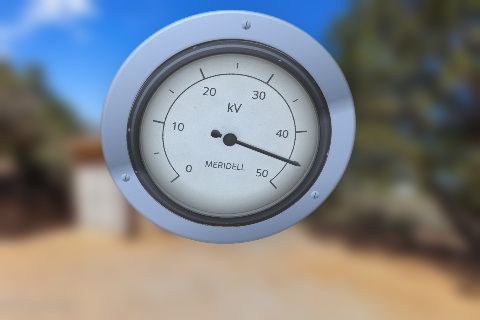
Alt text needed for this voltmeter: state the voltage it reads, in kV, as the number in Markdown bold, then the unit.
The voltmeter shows **45** kV
